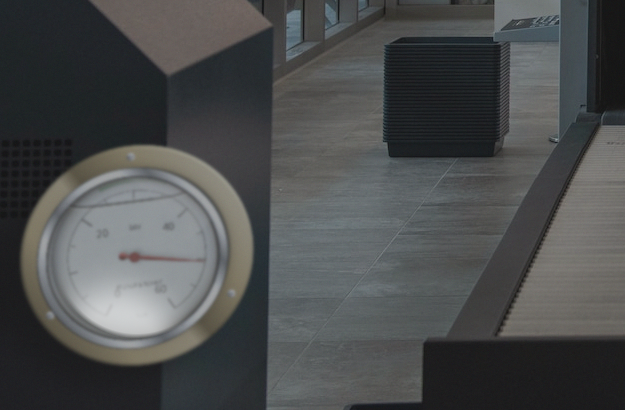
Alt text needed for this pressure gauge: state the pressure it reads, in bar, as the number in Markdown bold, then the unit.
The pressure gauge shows **50** bar
